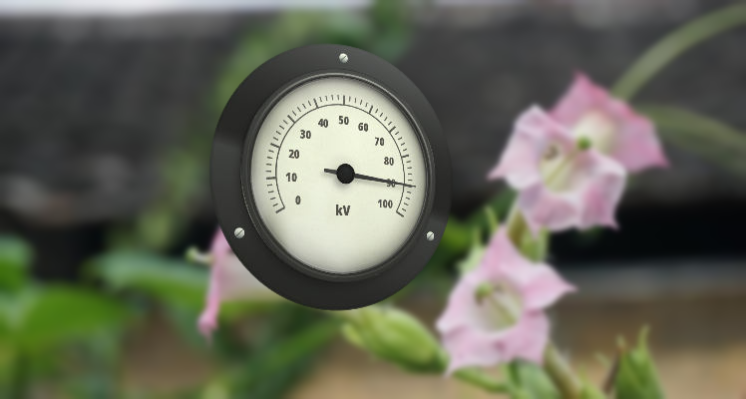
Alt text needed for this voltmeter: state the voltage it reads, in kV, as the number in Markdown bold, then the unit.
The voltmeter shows **90** kV
